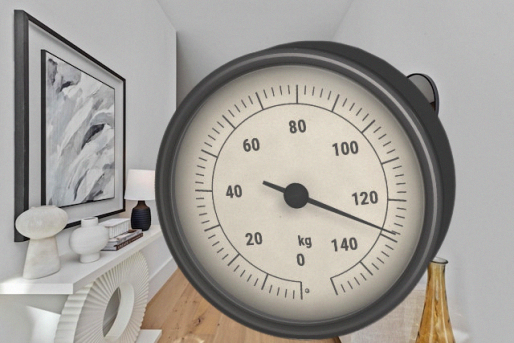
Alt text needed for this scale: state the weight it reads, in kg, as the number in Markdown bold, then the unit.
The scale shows **128** kg
